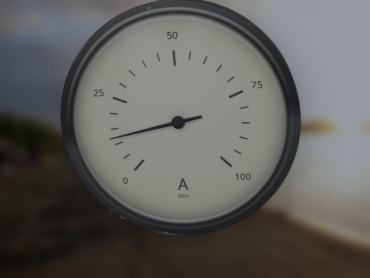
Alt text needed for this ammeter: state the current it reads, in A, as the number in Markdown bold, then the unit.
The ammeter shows **12.5** A
